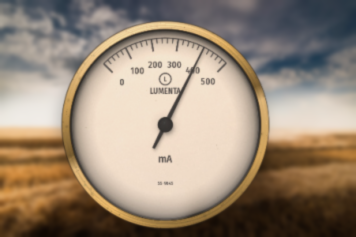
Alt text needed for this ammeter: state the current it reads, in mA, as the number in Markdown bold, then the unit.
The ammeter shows **400** mA
